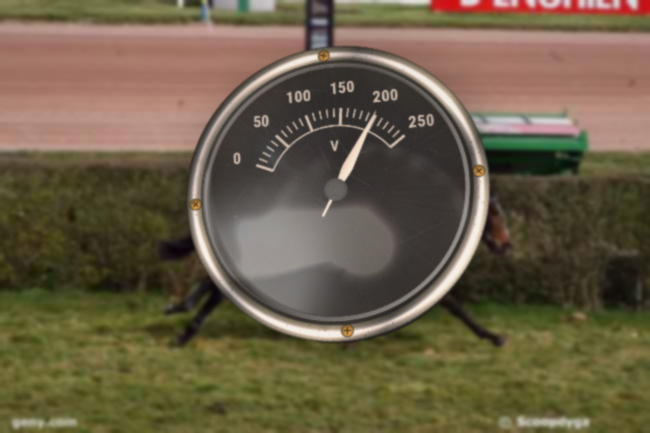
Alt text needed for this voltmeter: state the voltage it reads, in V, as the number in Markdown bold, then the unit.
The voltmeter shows **200** V
